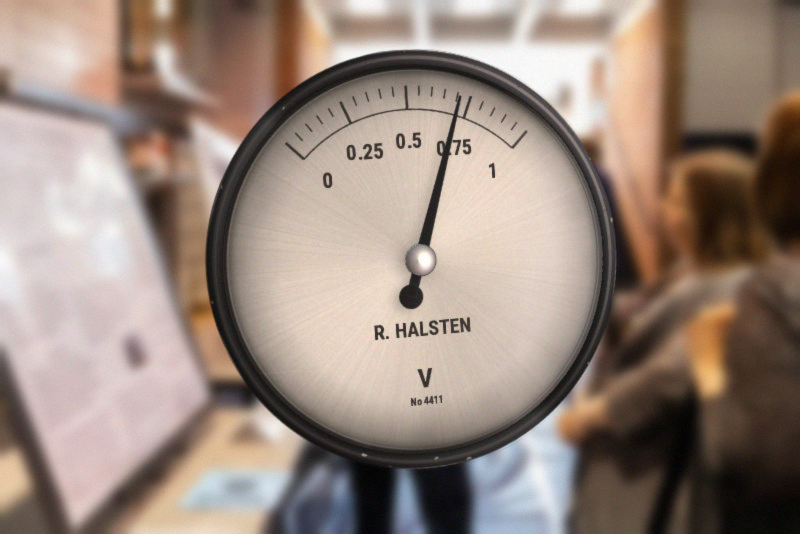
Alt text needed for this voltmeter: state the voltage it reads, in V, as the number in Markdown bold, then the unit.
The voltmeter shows **0.7** V
